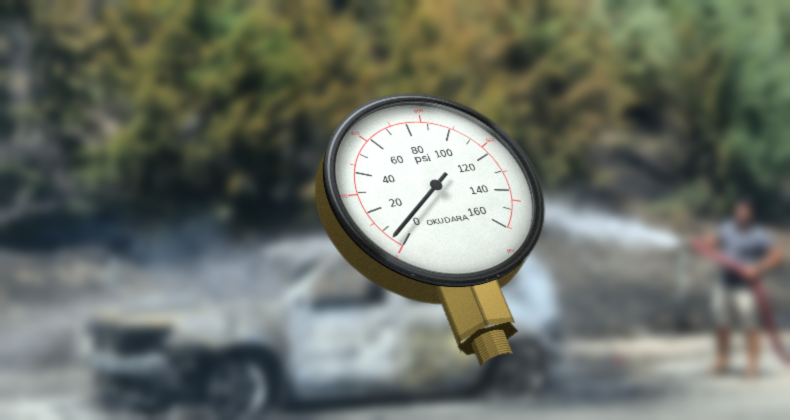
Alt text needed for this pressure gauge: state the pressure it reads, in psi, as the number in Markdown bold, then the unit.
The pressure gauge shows **5** psi
